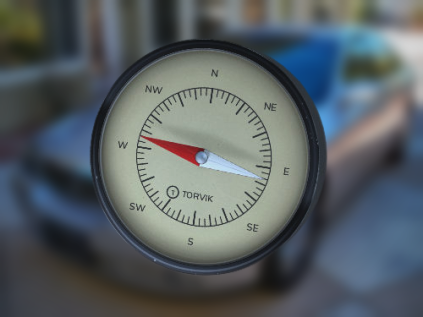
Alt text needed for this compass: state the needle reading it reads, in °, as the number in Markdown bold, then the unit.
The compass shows **280** °
